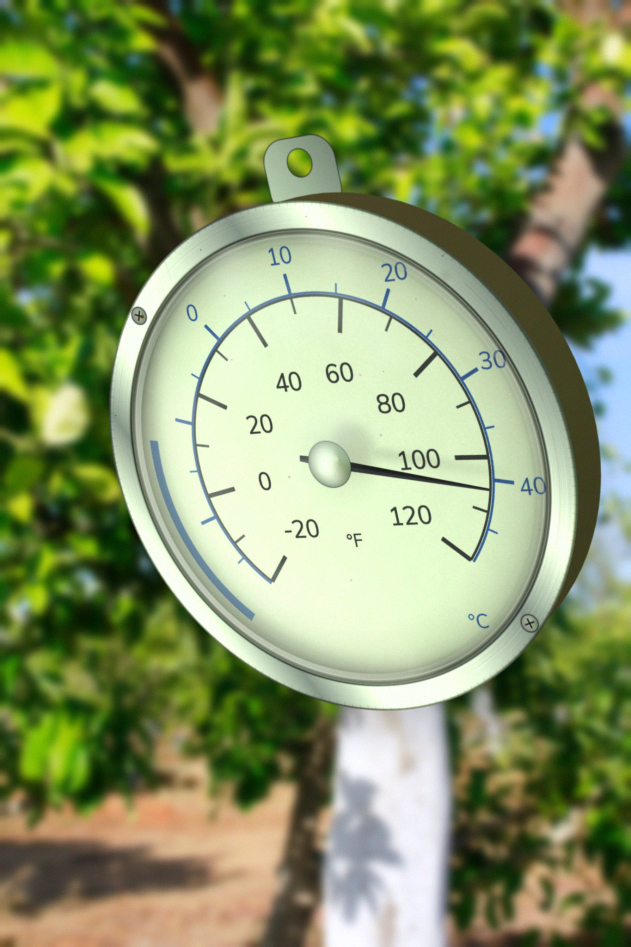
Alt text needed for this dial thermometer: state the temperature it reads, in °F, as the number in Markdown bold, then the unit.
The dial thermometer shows **105** °F
